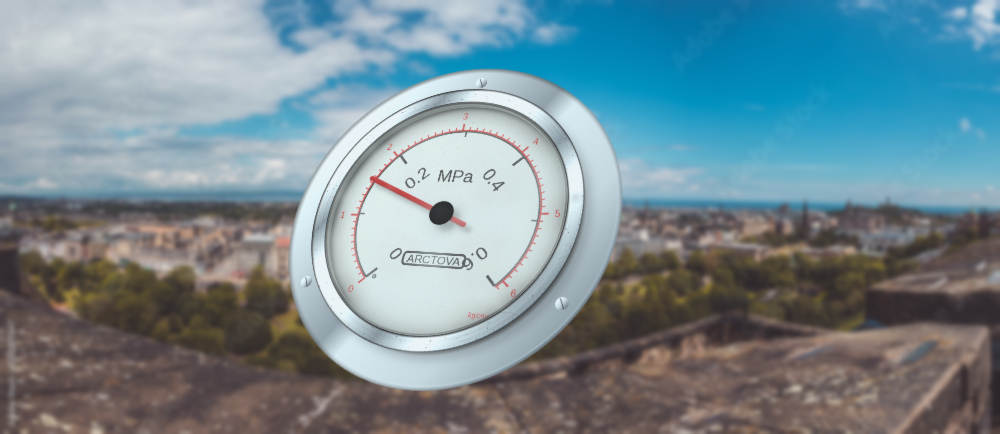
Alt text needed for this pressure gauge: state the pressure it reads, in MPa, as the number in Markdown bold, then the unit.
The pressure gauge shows **0.15** MPa
